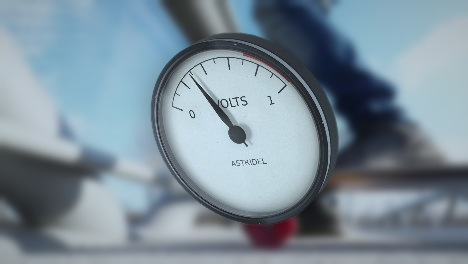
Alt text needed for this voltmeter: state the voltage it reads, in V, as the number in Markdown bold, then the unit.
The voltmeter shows **0.3** V
